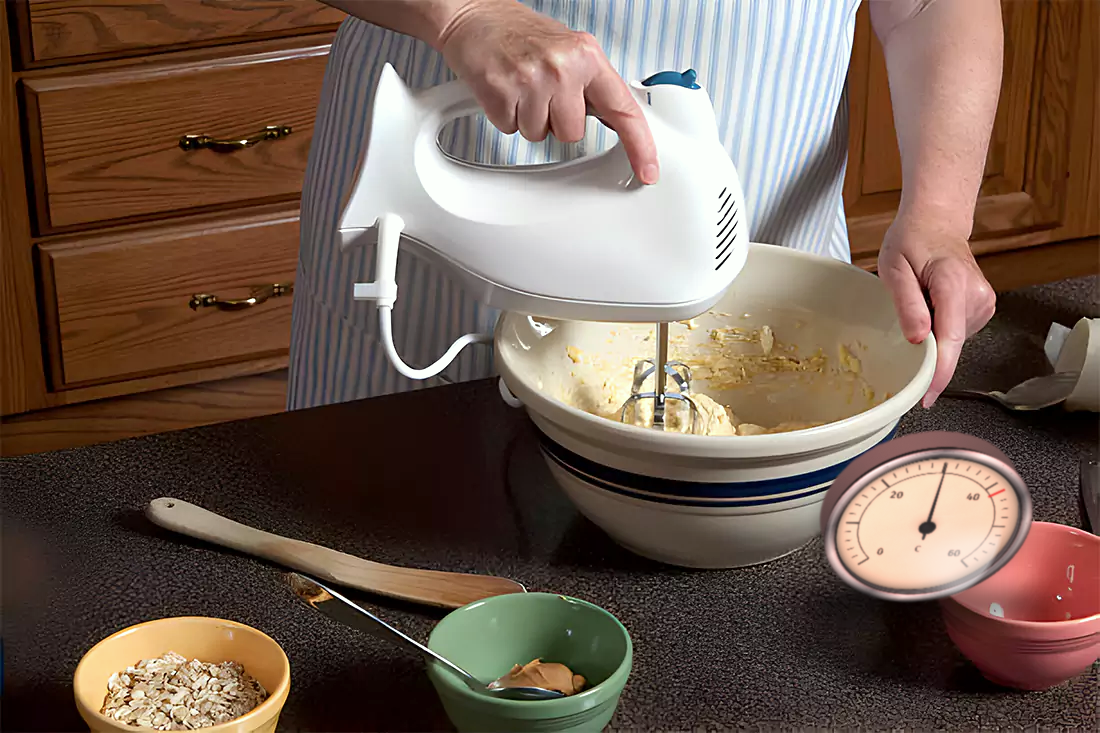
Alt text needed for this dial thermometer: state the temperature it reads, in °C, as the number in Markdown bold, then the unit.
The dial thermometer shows **30** °C
